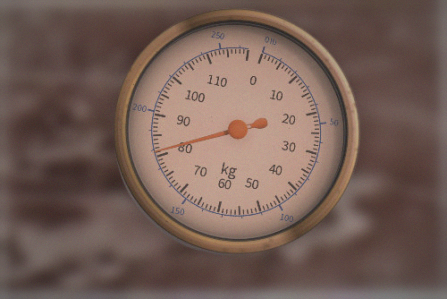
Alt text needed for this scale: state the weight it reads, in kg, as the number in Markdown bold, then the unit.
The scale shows **81** kg
